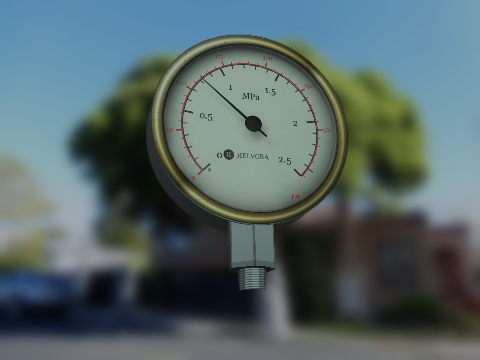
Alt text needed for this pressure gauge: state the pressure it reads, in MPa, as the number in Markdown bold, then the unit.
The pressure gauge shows **0.8** MPa
